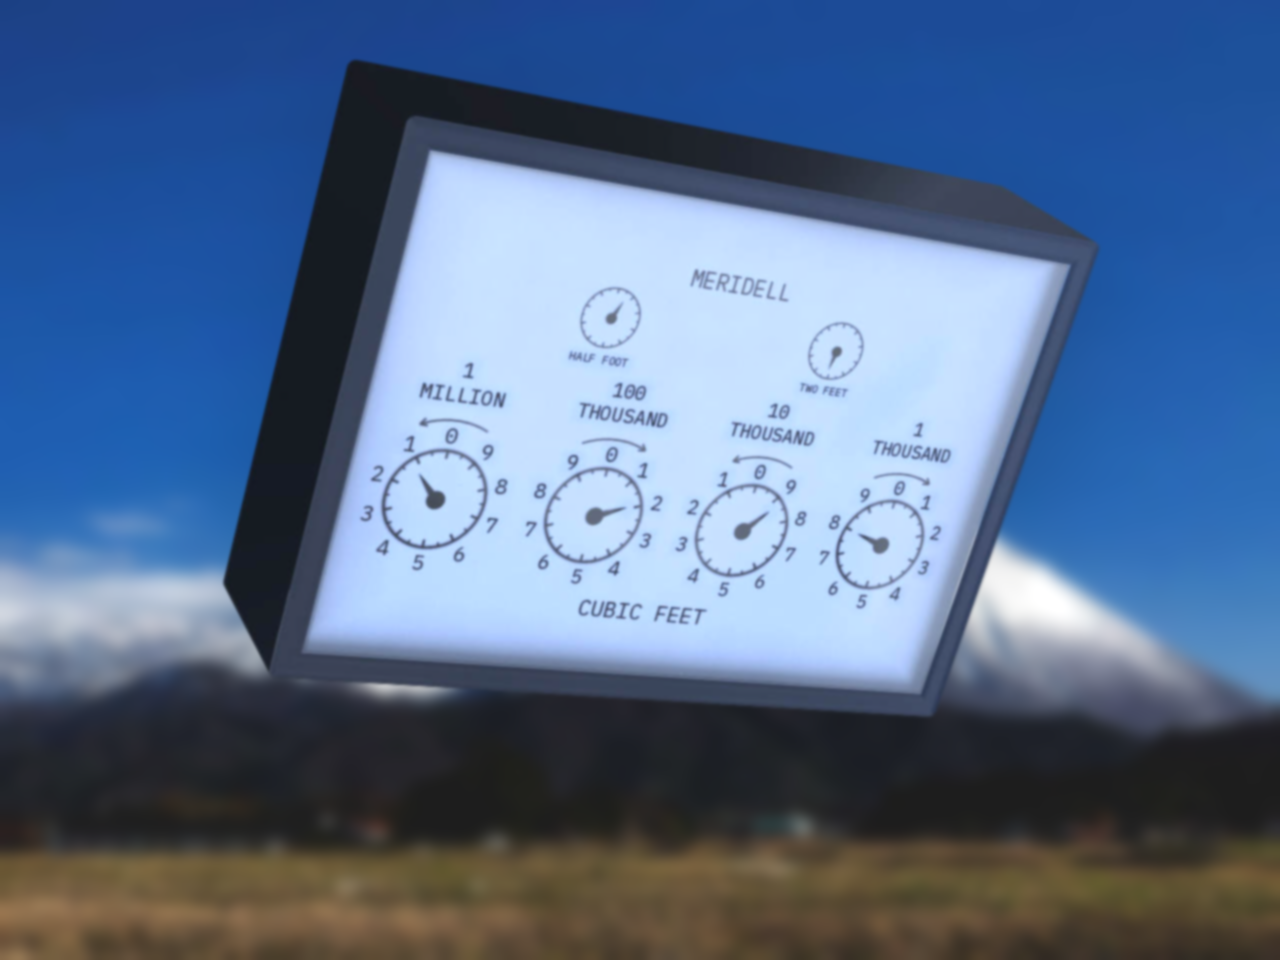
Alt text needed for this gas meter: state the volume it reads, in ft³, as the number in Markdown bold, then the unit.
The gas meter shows **118800** ft³
